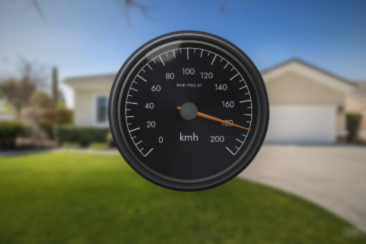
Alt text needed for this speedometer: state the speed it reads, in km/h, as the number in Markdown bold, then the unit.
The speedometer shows **180** km/h
